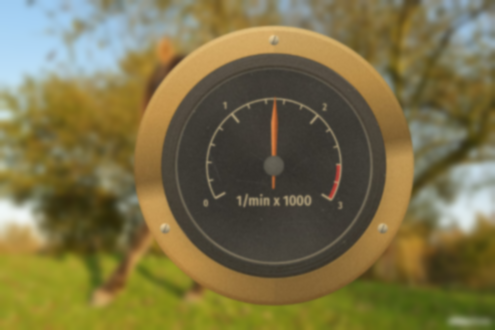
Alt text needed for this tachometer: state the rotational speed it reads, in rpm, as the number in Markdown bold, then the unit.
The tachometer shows **1500** rpm
